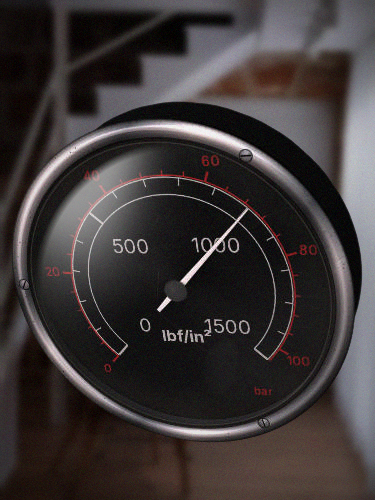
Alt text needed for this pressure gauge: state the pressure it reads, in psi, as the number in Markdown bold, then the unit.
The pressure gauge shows **1000** psi
